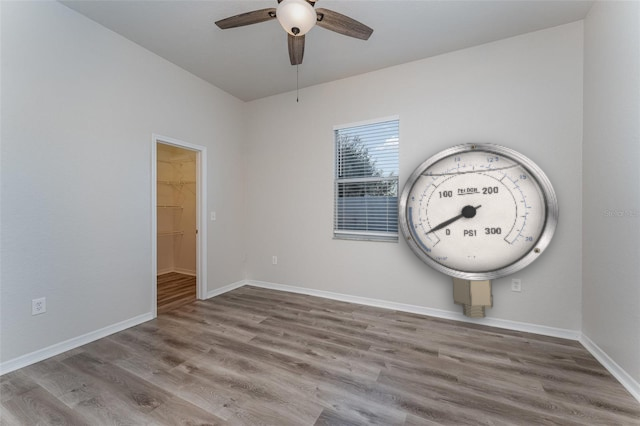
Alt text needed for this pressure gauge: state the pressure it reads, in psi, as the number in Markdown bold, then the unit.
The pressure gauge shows **20** psi
